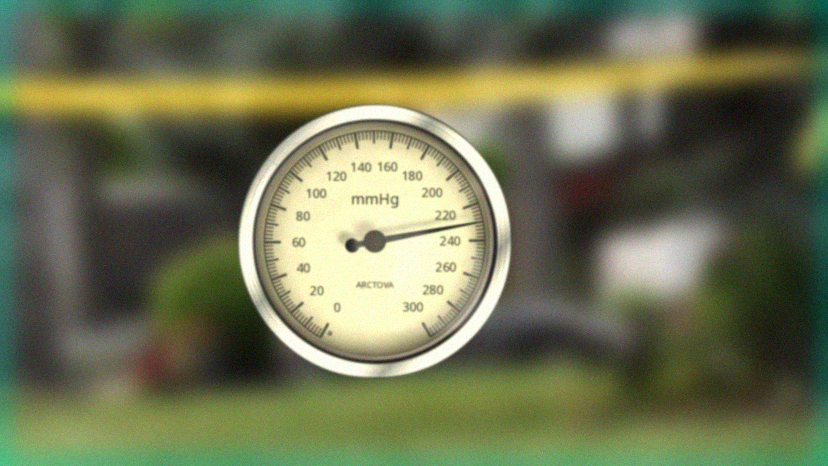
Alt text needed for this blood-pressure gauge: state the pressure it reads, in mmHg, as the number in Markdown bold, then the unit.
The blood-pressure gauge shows **230** mmHg
